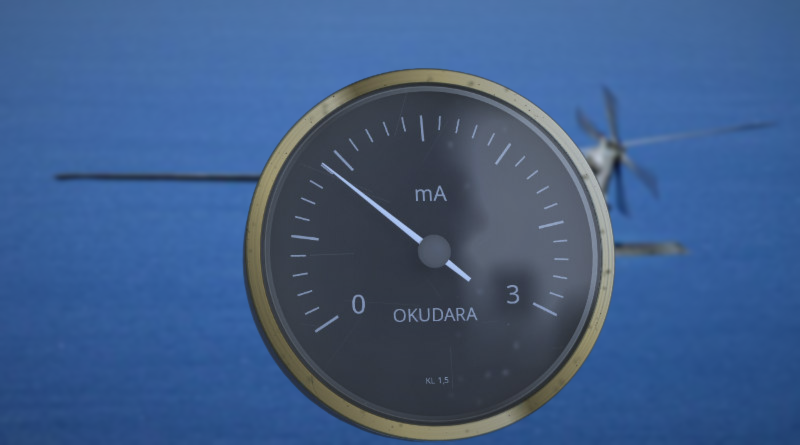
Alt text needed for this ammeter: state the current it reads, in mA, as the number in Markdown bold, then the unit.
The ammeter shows **0.9** mA
